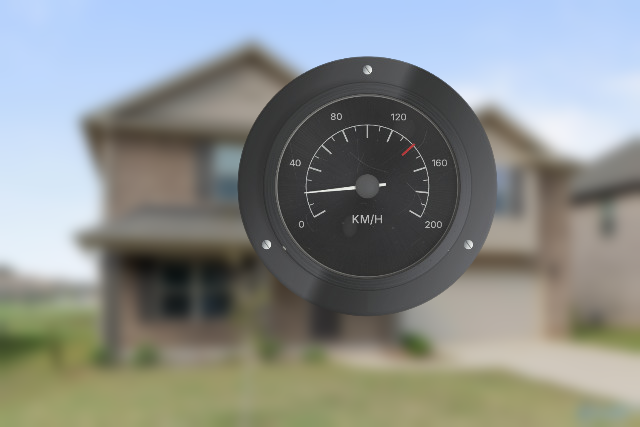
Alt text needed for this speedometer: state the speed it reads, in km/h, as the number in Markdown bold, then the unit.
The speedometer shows **20** km/h
